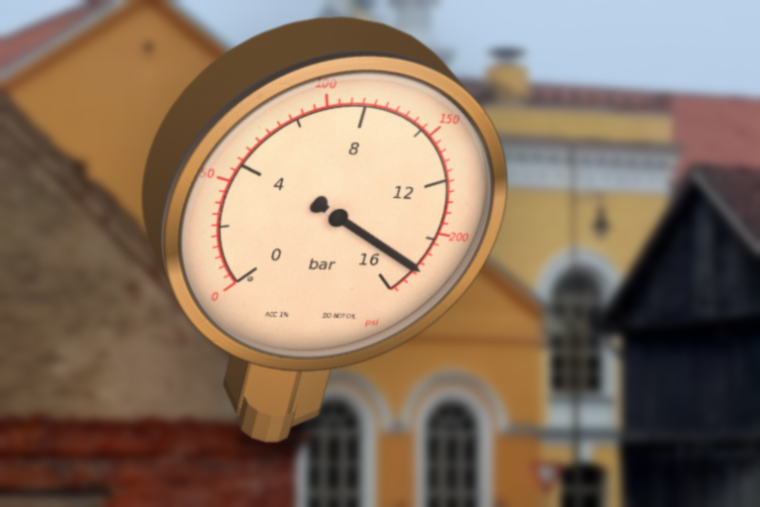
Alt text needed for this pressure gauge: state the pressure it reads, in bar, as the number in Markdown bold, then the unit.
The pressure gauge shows **15** bar
